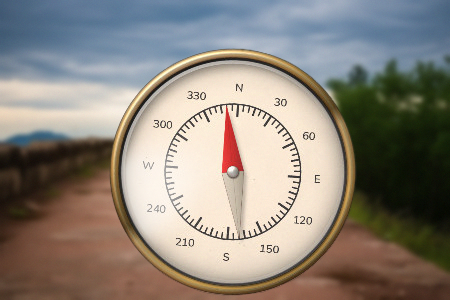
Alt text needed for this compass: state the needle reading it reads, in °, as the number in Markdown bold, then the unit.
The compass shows **350** °
